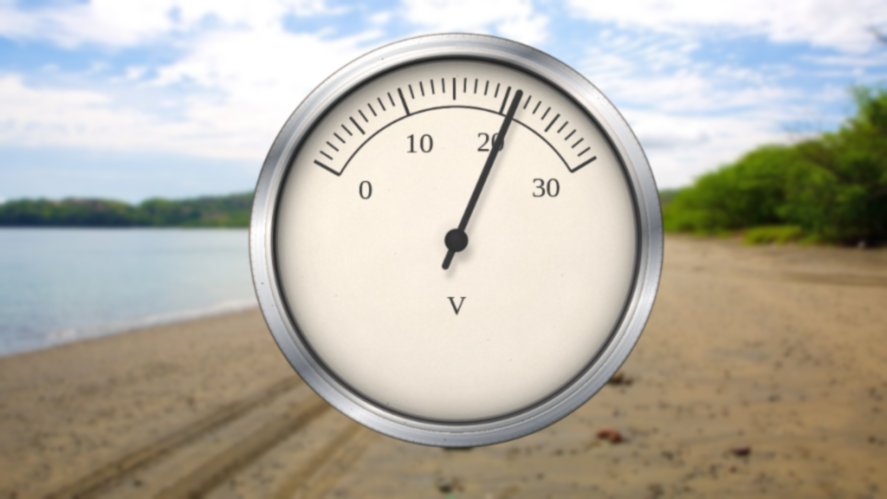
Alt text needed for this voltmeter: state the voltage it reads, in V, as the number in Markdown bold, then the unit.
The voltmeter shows **21** V
